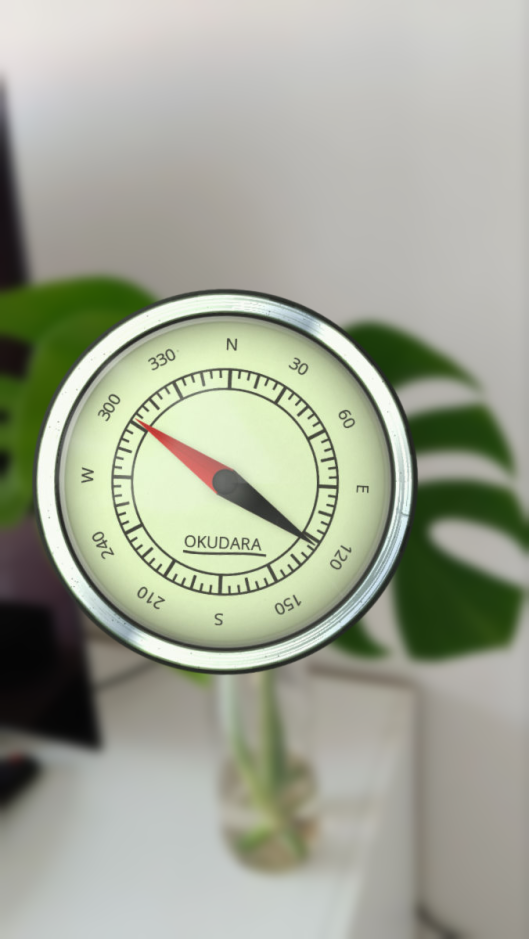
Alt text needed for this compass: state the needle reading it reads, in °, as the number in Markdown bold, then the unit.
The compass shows **302.5** °
